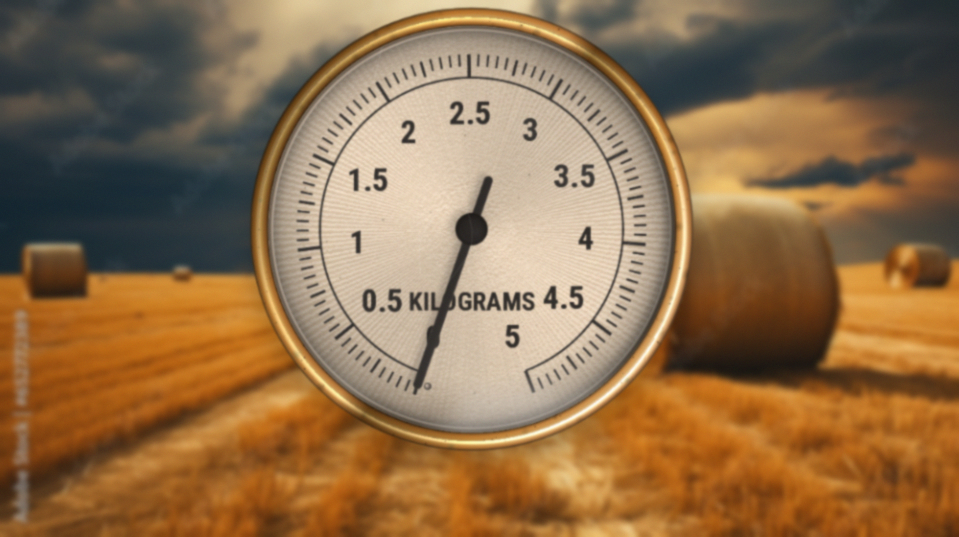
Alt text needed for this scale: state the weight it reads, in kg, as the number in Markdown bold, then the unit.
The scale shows **0** kg
